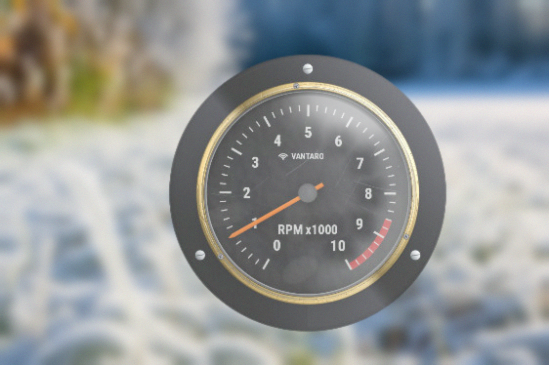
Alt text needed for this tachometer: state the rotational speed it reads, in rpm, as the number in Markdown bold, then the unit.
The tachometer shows **1000** rpm
